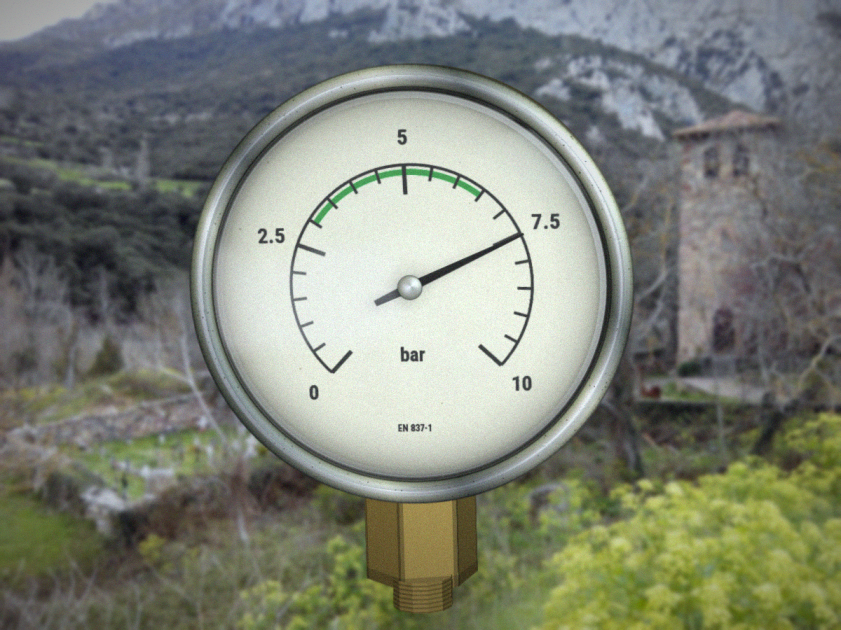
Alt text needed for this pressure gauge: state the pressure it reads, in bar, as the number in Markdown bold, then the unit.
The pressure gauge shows **7.5** bar
